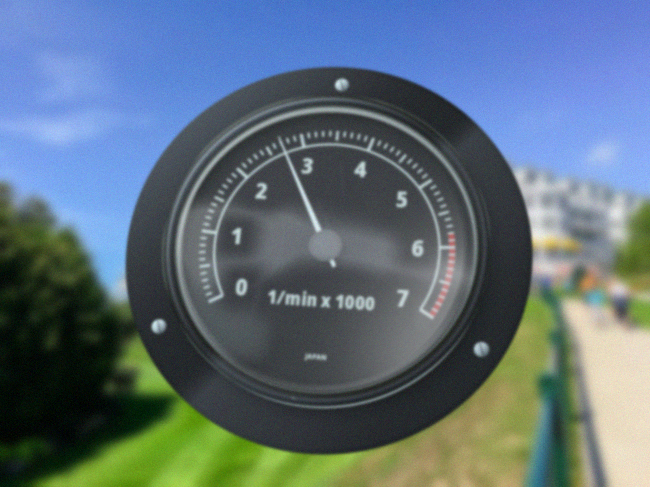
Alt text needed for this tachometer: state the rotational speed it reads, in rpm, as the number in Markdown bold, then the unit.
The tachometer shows **2700** rpm
